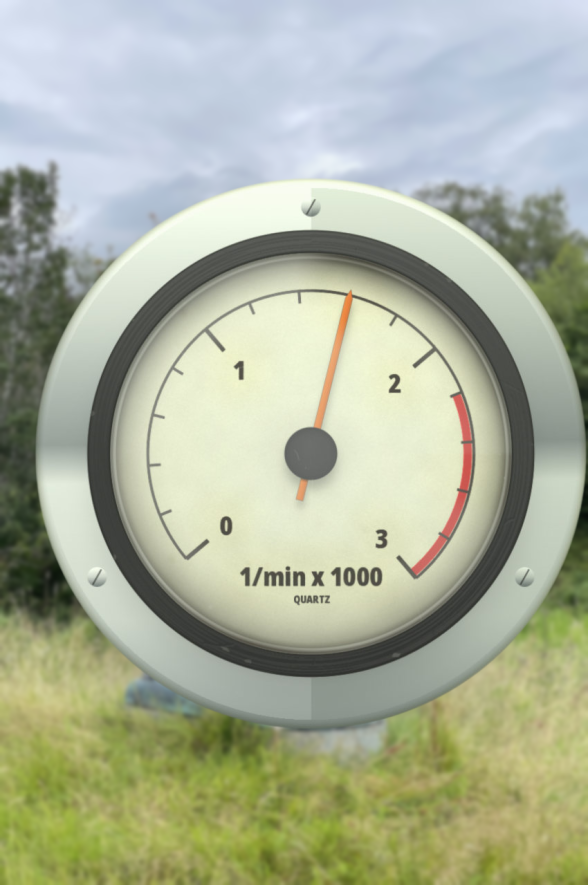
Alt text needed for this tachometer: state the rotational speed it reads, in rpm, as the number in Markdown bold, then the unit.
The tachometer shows **1600** rpm
